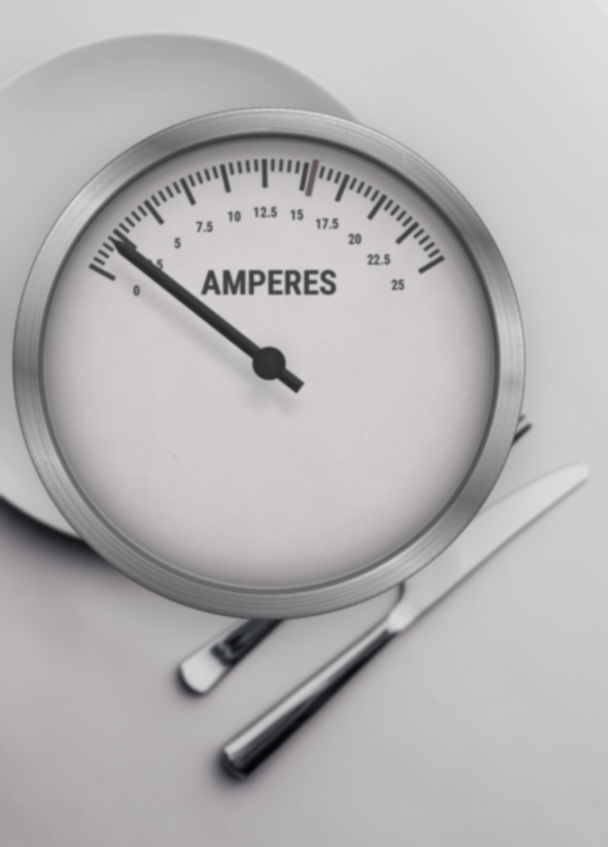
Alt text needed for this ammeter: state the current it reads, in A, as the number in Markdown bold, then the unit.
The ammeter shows **2** A
